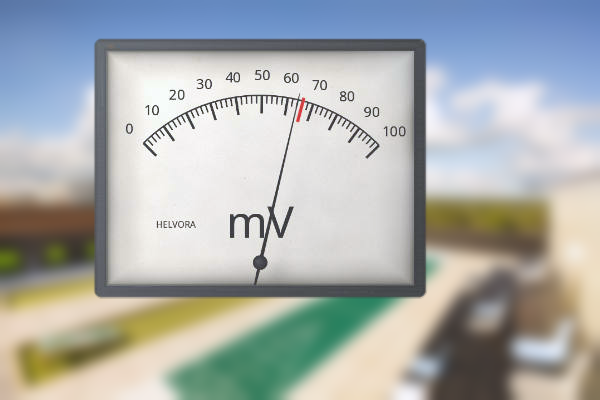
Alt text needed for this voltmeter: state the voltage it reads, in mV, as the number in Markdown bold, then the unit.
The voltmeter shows **64** mV
